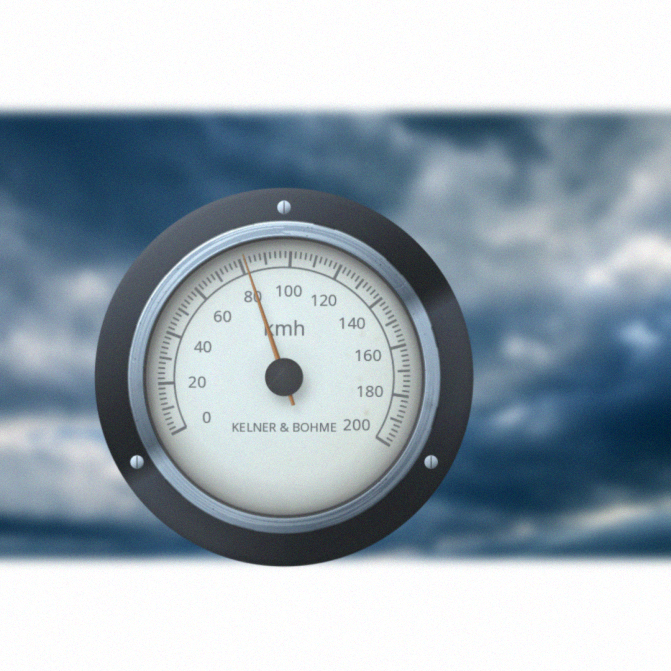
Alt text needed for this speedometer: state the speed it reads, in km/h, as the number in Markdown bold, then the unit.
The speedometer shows **82** km/h
